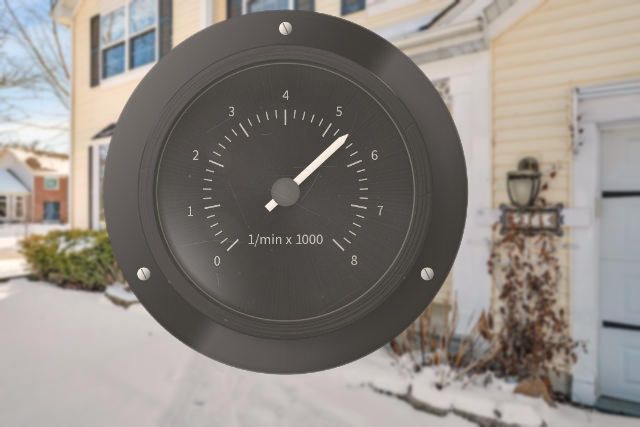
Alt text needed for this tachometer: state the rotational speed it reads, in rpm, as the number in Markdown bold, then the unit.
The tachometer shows **5400** rpm
